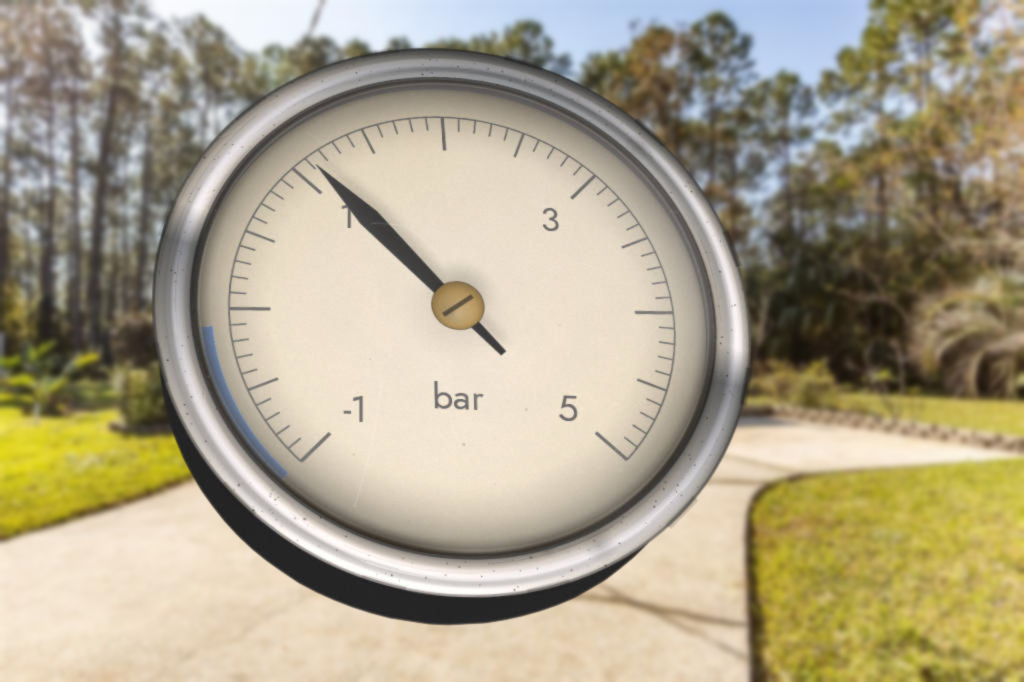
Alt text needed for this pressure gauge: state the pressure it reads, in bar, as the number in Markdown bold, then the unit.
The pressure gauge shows **1.1** bar
